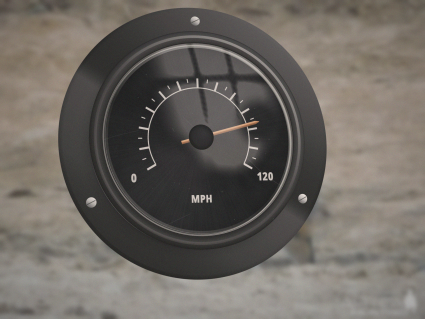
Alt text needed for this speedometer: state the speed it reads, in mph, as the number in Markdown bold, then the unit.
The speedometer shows **97.5** mph
